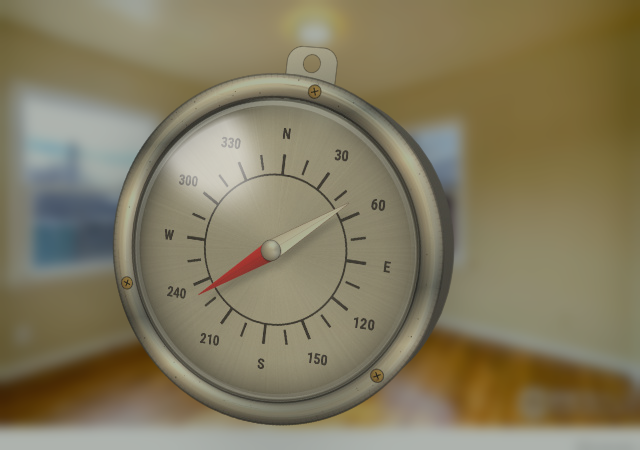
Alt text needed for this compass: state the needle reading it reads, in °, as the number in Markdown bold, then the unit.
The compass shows **232.5** °
